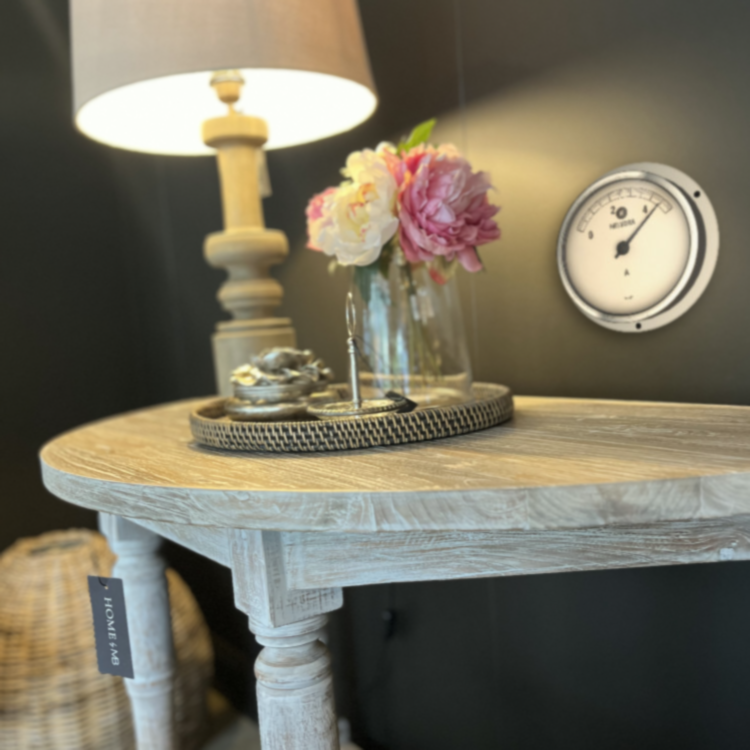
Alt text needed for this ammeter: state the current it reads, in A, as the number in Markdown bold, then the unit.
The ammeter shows **4.5** A
